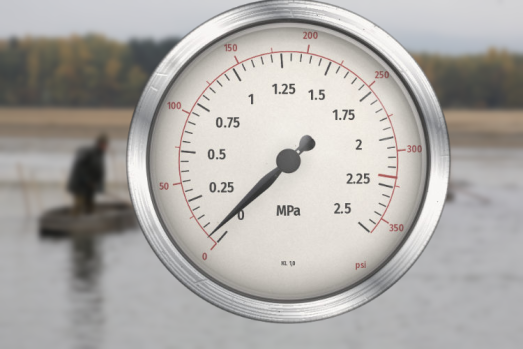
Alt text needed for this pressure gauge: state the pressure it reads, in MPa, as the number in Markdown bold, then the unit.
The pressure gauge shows **0.05** MPa
